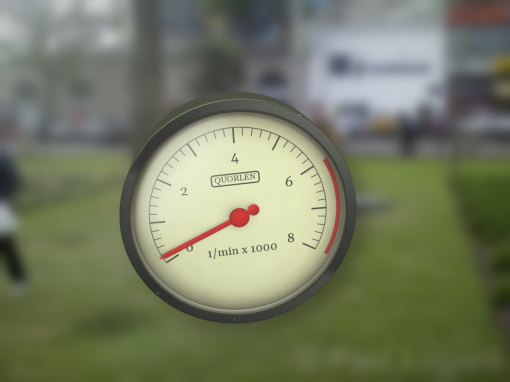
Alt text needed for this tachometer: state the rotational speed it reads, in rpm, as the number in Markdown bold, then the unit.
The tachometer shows **200** rpm
